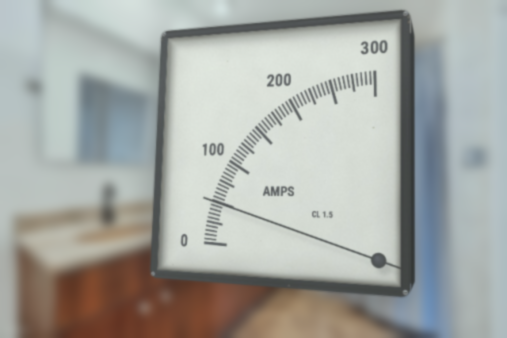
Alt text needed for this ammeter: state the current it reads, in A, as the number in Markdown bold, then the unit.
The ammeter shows **50** A
